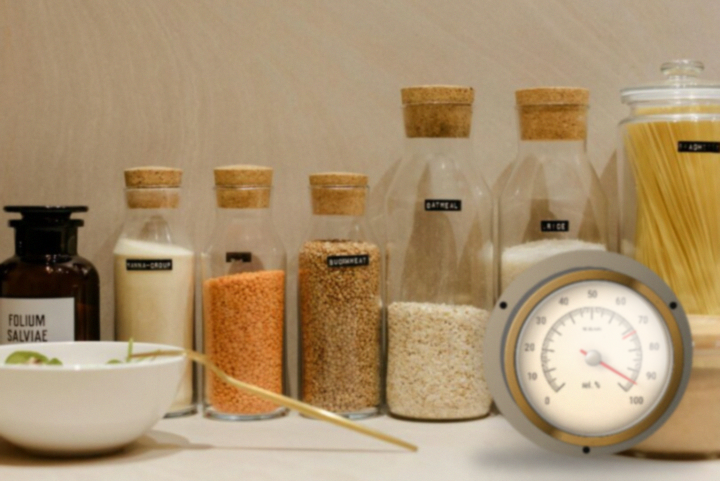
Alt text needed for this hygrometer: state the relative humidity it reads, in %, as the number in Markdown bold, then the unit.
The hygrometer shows **95** %
